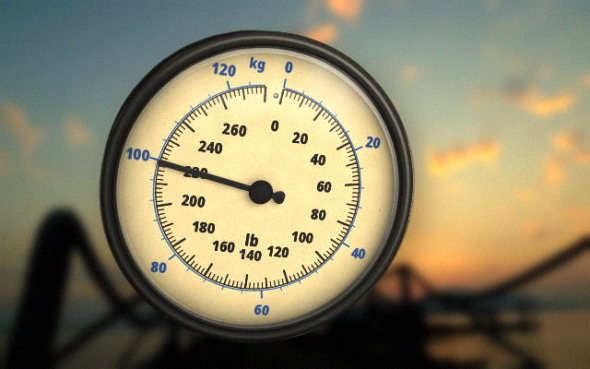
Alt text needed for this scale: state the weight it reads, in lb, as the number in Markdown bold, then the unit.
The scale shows **220** lb
